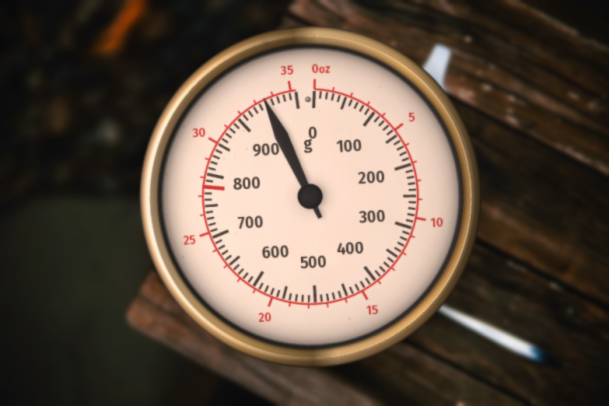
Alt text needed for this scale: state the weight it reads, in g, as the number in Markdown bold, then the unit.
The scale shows **950** g
